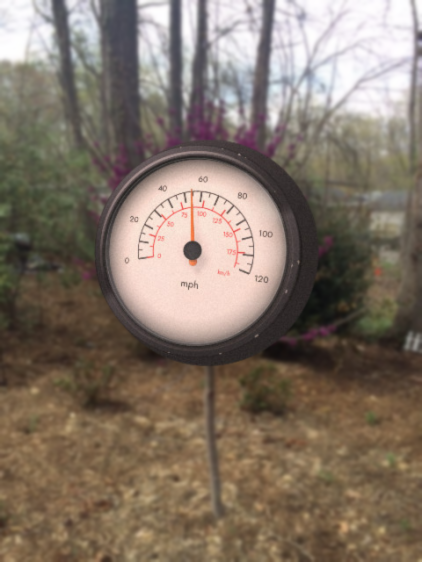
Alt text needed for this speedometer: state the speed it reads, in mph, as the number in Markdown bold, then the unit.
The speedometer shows **55** mph
